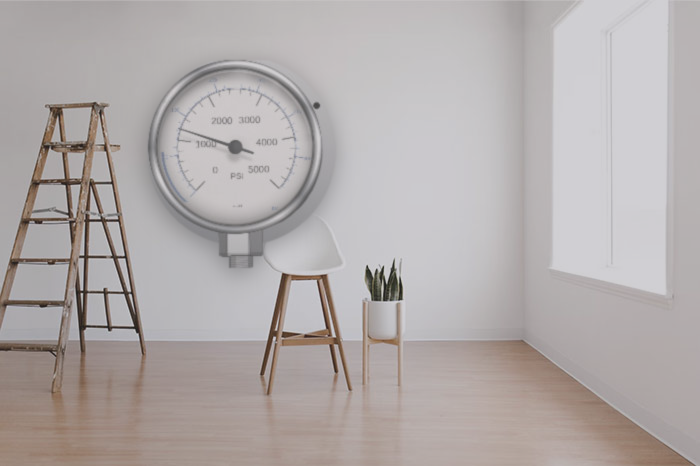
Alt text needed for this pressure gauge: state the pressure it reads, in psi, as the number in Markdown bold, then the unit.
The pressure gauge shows **1200** psi
